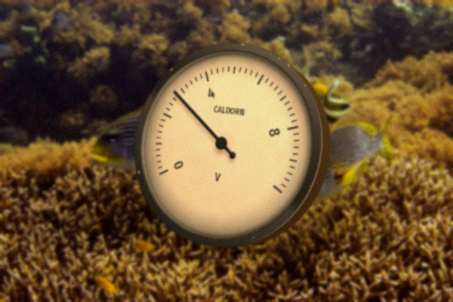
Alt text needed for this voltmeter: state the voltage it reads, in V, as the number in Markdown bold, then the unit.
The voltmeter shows **2.8** V
